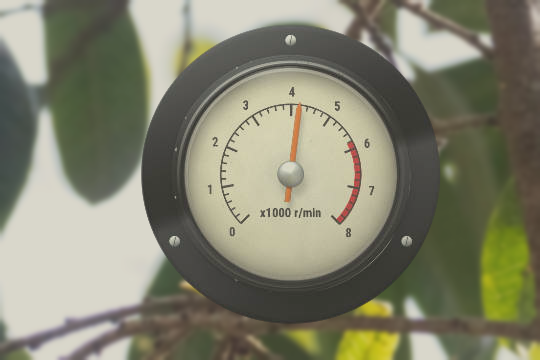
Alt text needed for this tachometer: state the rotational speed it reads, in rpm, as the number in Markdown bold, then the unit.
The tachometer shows **4200** rpm
